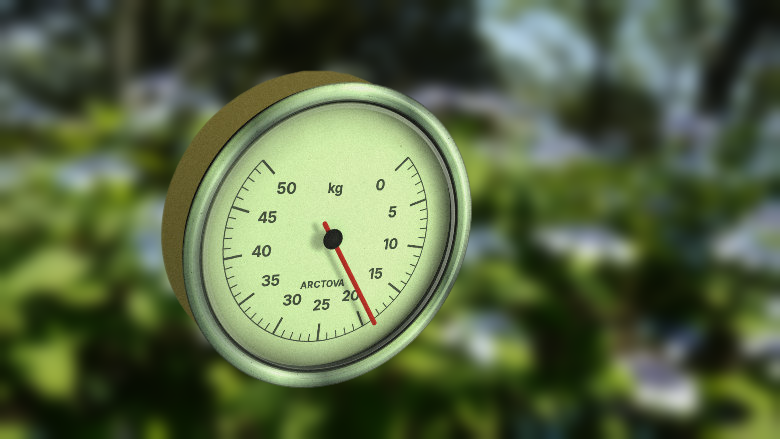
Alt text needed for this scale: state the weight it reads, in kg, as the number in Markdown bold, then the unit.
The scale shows **19** kg
